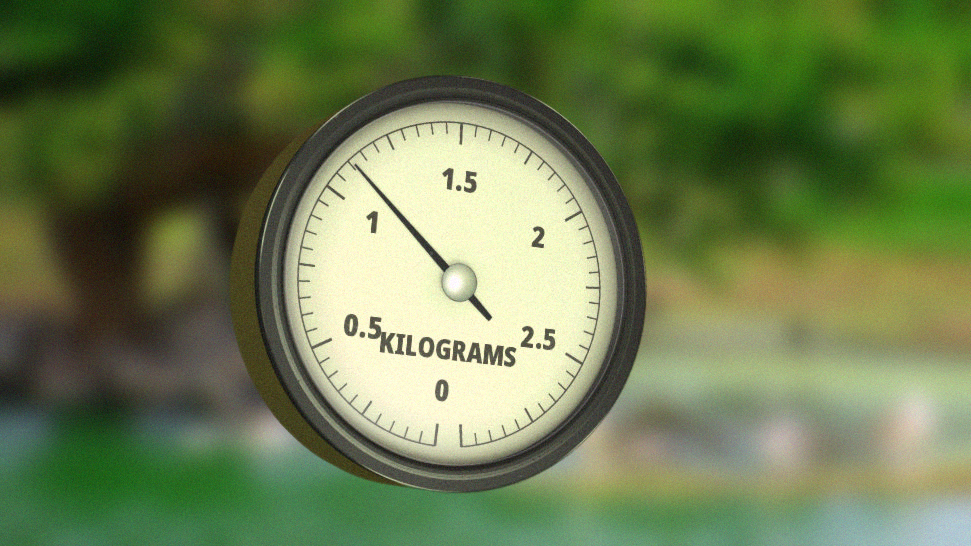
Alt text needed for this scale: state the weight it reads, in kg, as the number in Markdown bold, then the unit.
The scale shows **1.1** kg
